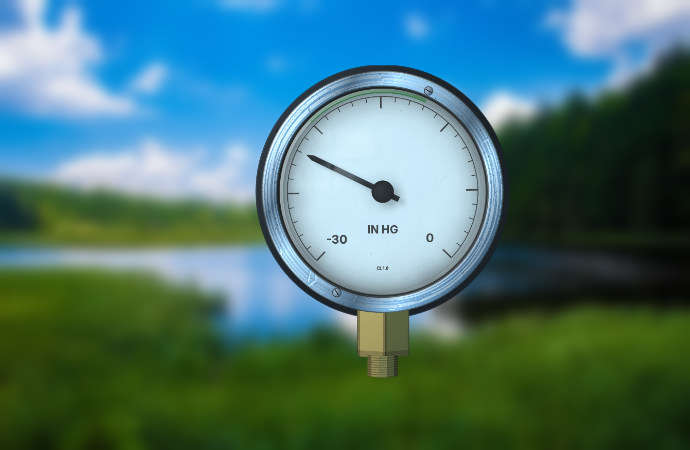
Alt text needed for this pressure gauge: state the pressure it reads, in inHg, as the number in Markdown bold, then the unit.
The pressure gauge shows **-22** inHg
